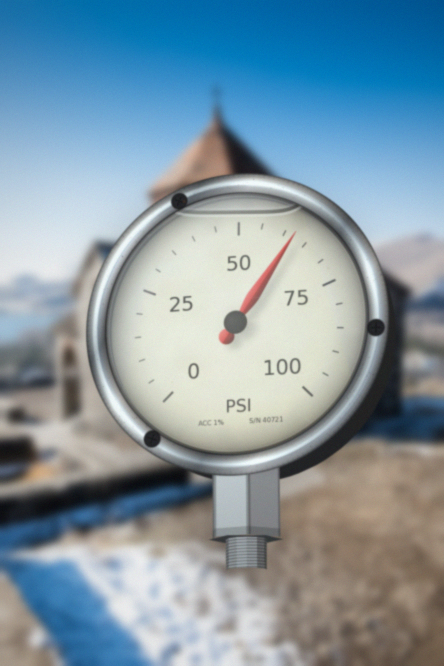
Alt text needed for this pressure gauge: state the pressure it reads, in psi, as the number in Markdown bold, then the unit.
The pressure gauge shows **62.5** psi
